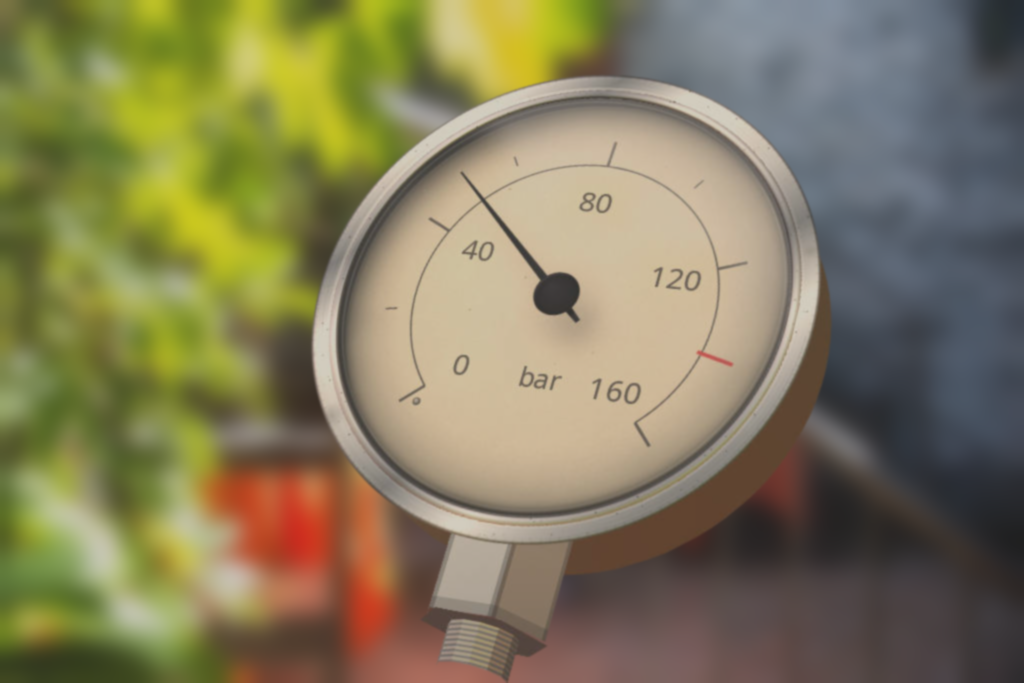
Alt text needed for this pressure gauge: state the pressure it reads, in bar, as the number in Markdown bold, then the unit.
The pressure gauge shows **50** bar
